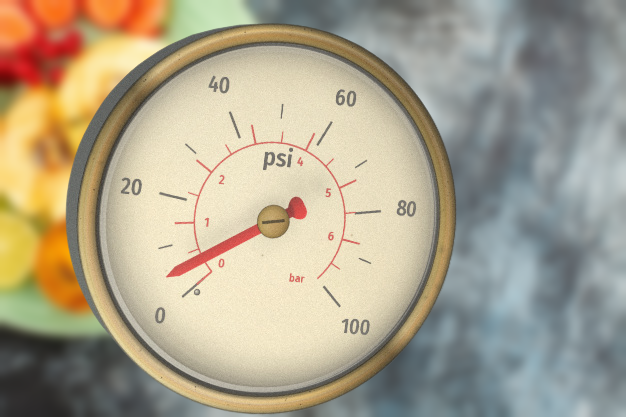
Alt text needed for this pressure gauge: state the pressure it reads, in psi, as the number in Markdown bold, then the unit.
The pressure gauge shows **5** psi
